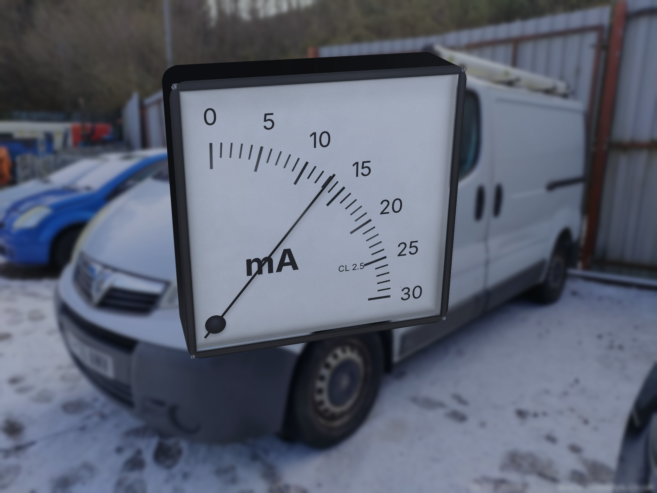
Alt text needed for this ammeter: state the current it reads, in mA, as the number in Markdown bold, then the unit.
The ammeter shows **13** mA
